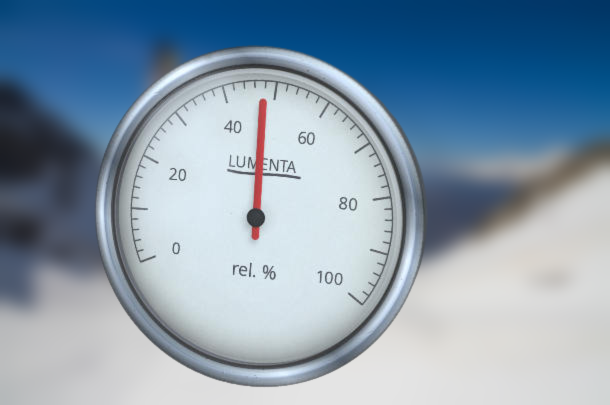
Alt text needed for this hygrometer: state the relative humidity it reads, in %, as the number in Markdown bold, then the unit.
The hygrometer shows **48** %
